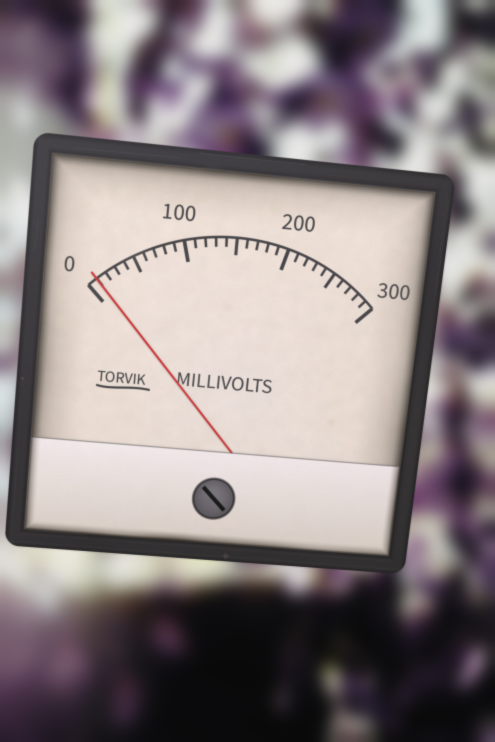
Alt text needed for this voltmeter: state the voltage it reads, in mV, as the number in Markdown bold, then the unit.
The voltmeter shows **10** mV
